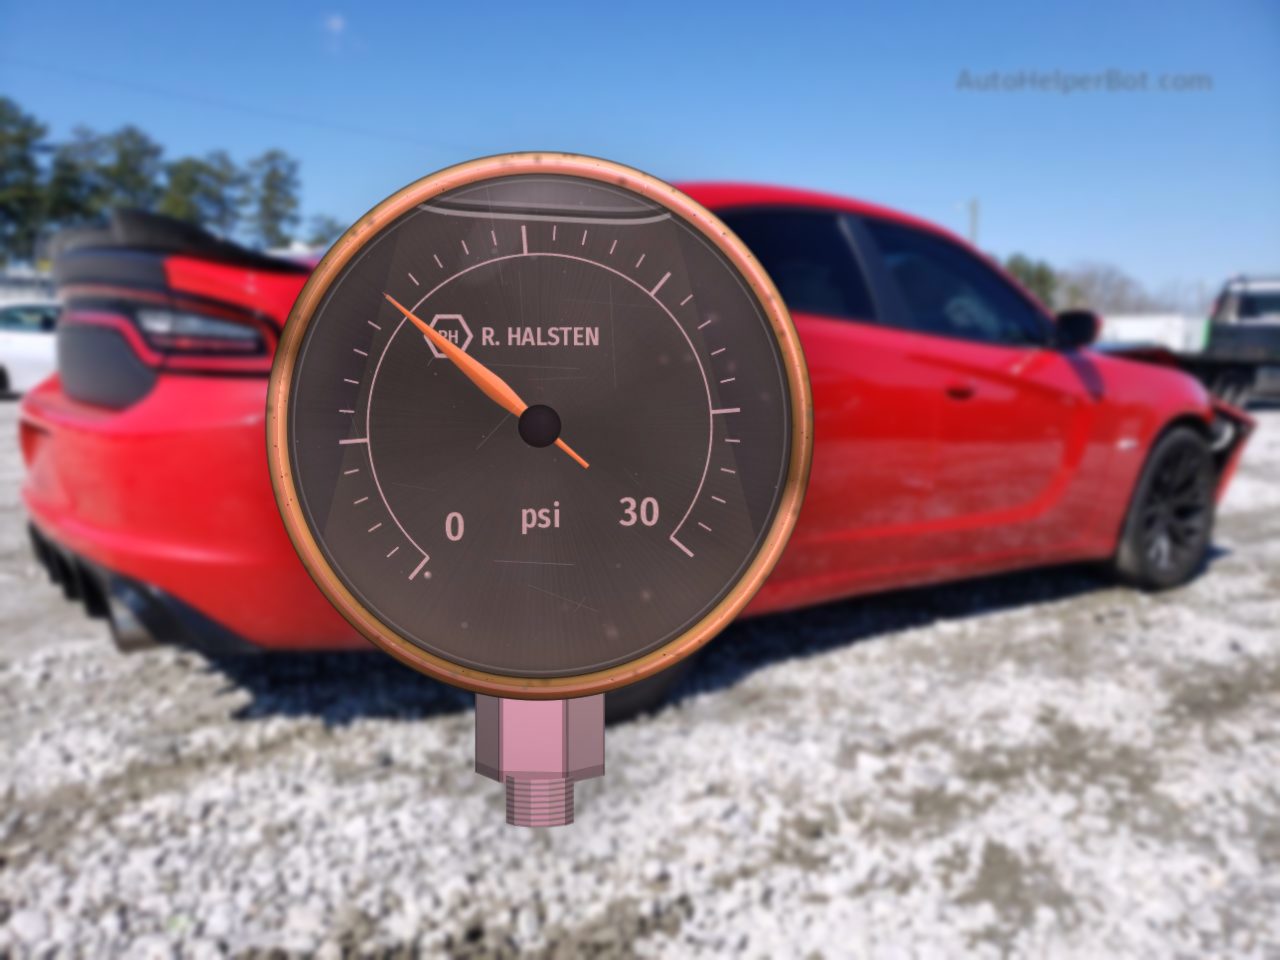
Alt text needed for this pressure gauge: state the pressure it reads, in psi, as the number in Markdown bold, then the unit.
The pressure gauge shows **10** psi
